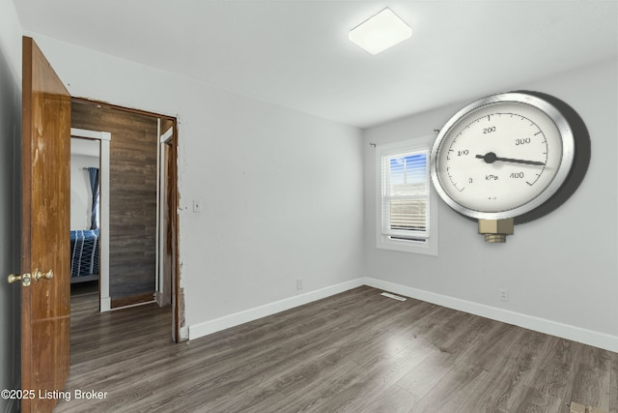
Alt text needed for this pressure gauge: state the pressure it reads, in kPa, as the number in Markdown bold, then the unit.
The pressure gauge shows **360** kPa
